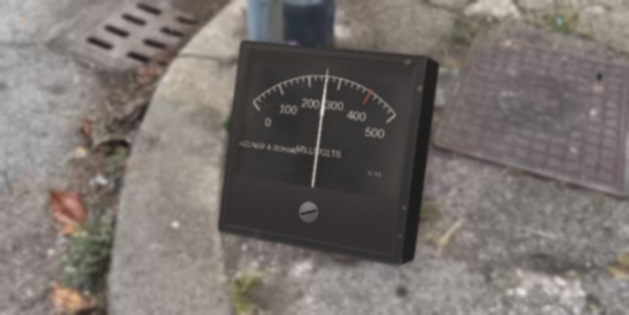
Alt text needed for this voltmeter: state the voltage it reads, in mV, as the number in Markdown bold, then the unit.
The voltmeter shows **260** mV
